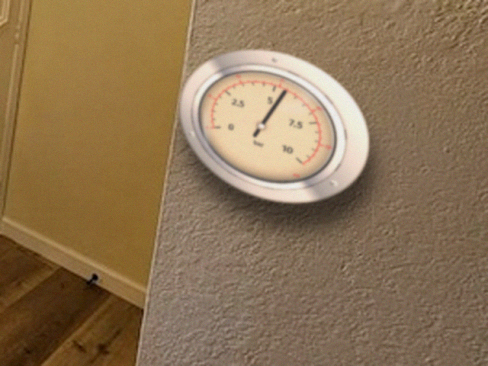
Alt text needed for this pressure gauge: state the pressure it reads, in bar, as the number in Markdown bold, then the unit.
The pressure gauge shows **5.5** bar
